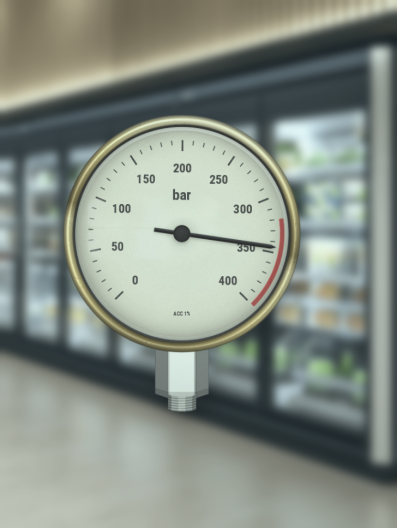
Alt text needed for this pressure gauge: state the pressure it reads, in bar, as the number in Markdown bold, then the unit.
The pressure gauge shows **345** bar
